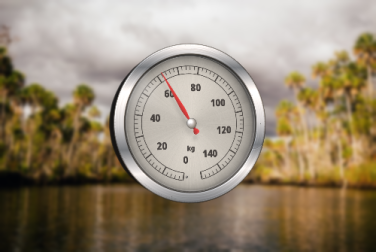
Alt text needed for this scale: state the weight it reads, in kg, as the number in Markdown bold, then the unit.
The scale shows **62** kg
